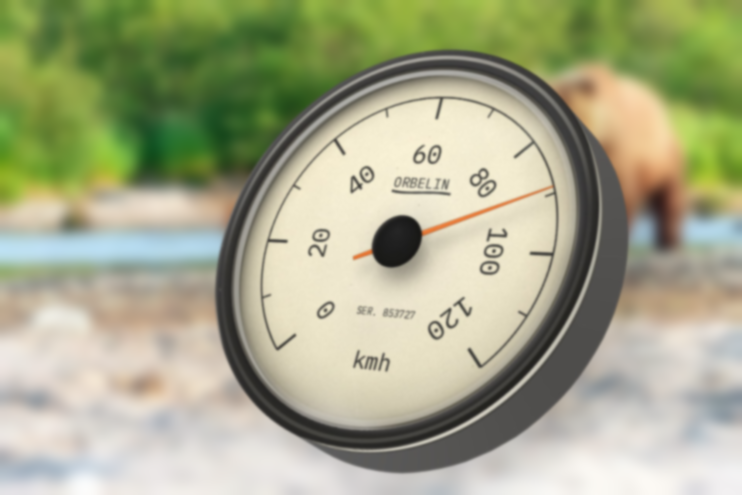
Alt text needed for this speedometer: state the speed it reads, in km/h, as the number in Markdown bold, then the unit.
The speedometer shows **90** km/h
